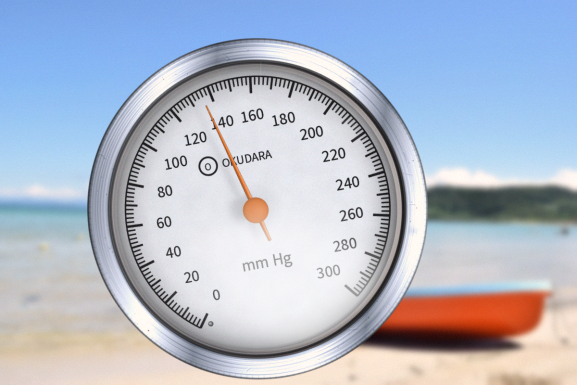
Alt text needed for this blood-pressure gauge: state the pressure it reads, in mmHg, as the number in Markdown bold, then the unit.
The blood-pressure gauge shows **136** mmHg
